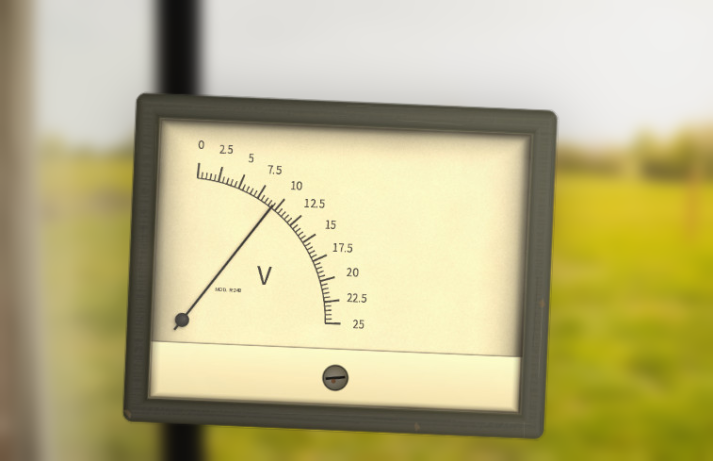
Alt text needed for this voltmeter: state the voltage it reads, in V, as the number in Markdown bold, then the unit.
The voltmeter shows **9.5** V
